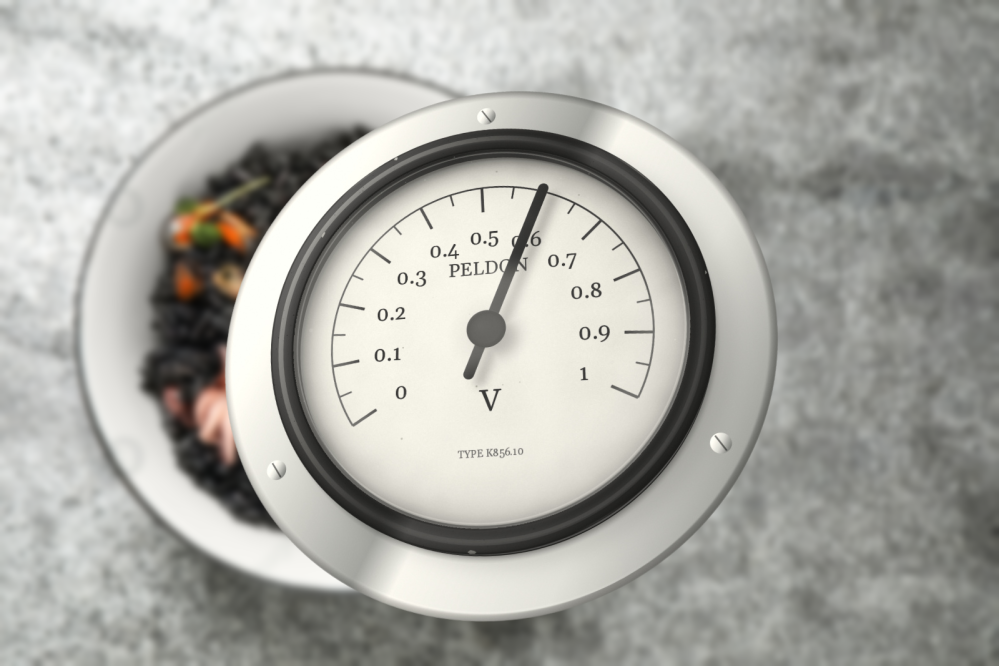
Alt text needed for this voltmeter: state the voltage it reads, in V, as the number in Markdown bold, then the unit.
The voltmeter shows **0.6** V
